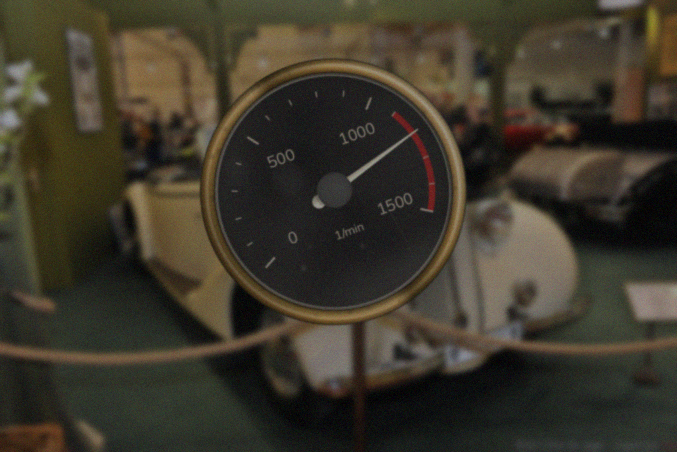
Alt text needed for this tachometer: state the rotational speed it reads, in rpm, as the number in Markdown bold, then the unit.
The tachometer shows **1200** rpm
